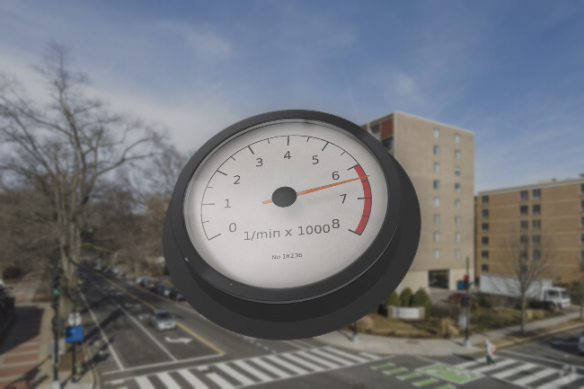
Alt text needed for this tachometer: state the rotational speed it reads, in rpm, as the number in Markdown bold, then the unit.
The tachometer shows **6500** rpm
